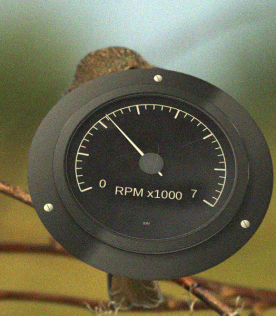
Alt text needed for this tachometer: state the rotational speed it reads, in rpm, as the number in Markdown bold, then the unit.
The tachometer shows **2200** rpm
